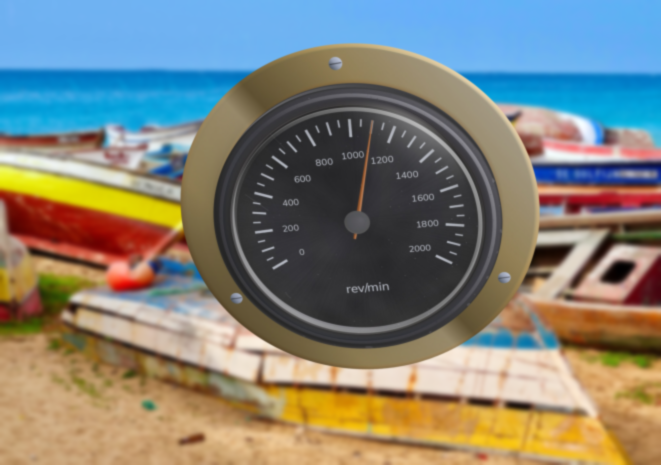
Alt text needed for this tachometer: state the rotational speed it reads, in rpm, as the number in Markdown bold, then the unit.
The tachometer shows **1100** rpm
